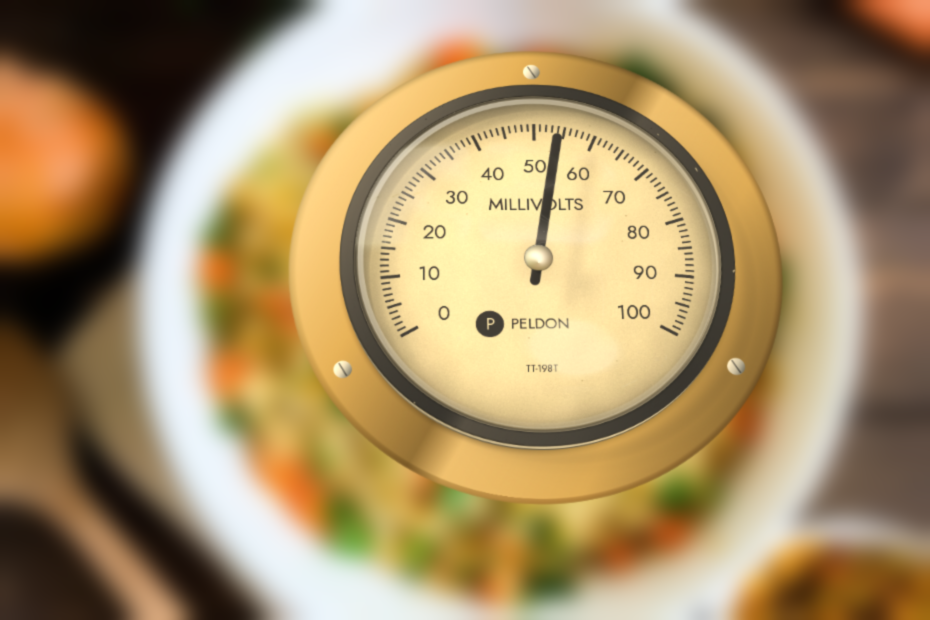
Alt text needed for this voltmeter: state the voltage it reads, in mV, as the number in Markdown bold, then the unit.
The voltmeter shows **54** mV
